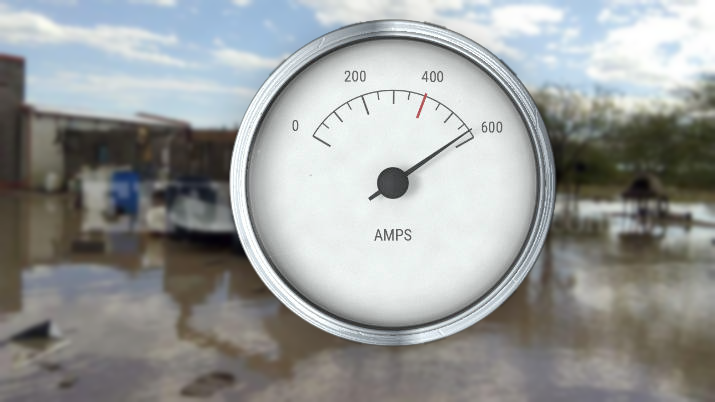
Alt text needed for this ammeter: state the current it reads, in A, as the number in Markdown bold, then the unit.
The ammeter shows **575** A
